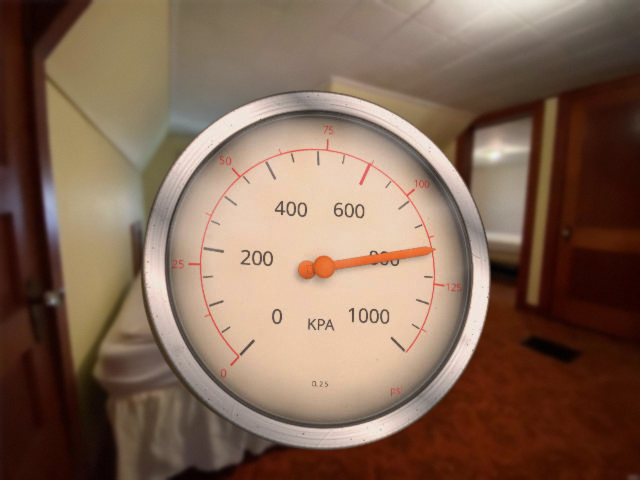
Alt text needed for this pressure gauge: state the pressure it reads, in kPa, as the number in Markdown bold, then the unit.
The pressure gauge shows **800** kPa
